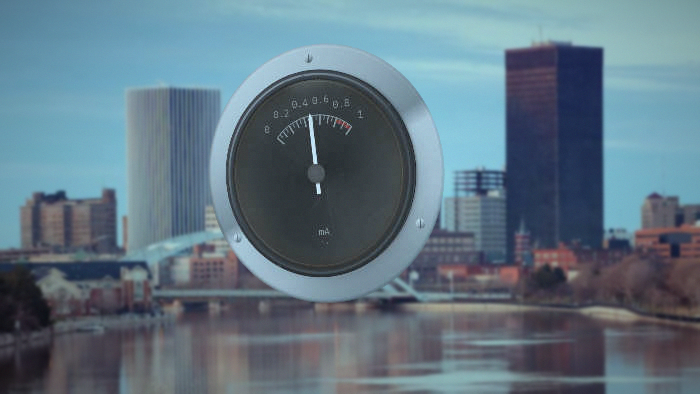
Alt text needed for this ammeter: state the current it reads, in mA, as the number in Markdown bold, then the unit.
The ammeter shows **0.5** mA
